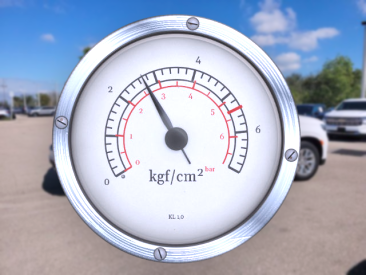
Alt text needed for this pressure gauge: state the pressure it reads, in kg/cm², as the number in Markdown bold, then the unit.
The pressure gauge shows **2.7** kg/cm²
